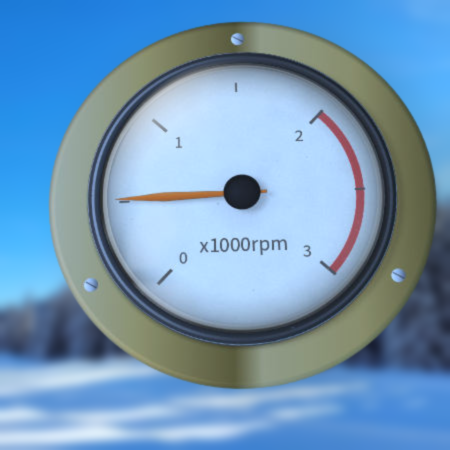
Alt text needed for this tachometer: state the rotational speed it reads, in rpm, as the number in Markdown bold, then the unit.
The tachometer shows **500** rpm
